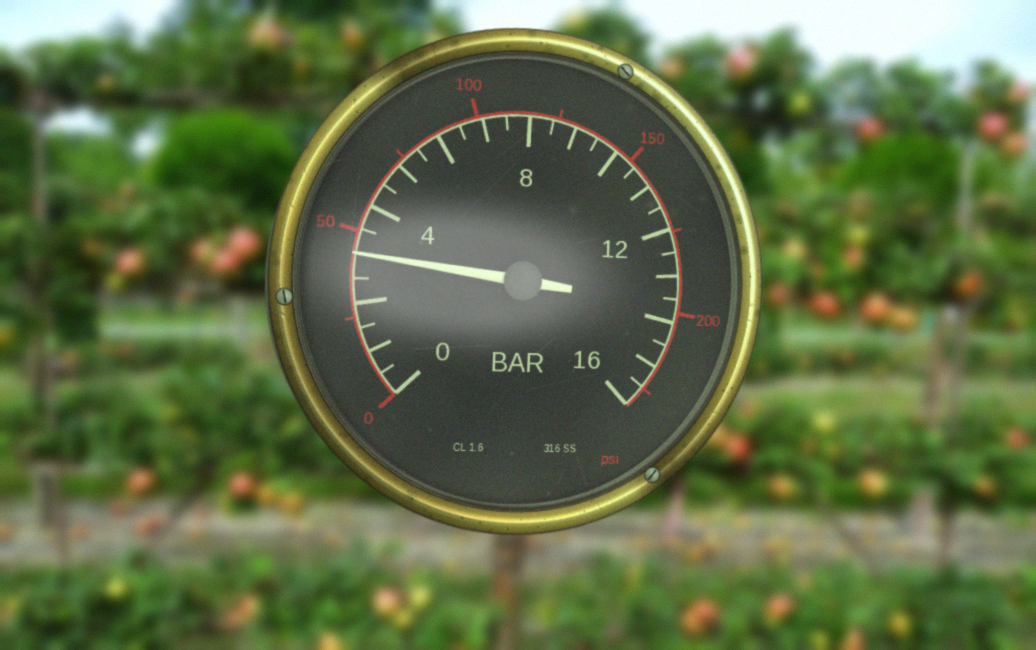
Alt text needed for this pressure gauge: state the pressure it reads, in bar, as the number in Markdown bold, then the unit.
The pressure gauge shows **3** bar
